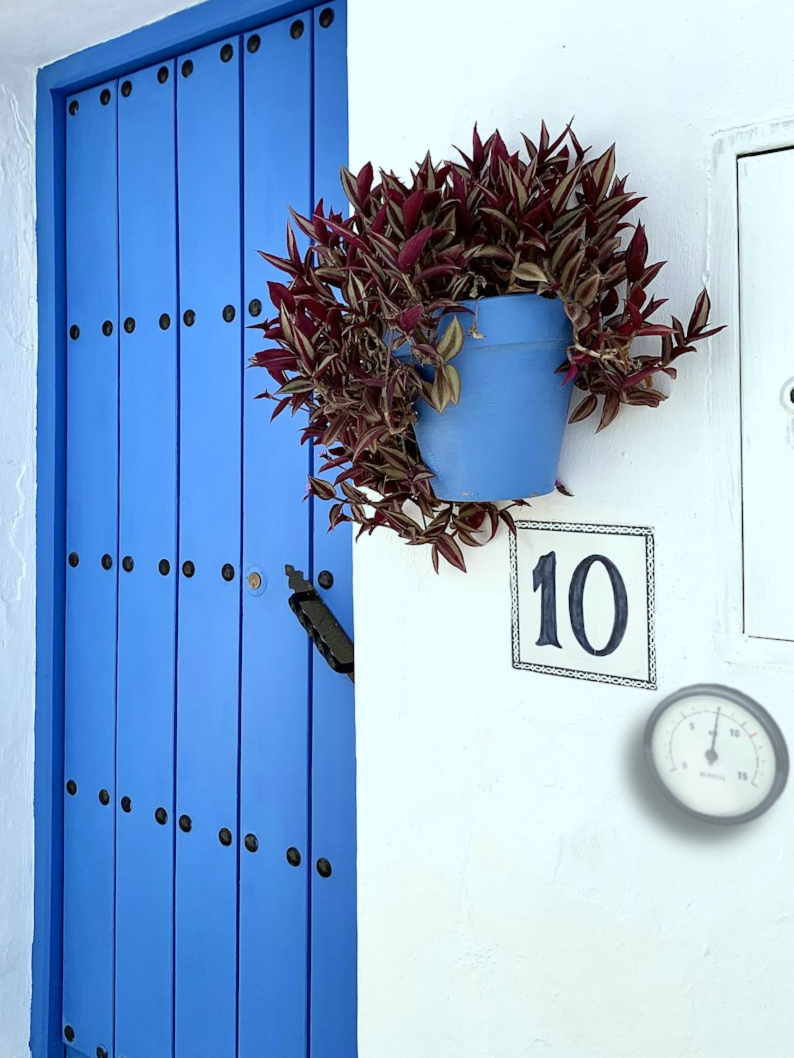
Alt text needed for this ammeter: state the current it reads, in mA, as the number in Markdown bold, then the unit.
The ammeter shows **8** mA
